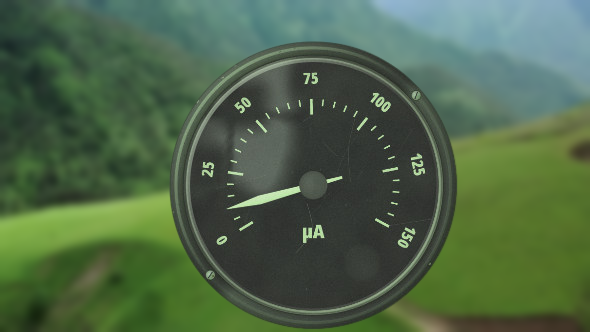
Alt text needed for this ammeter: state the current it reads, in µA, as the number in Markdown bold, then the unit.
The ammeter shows **10** µA
